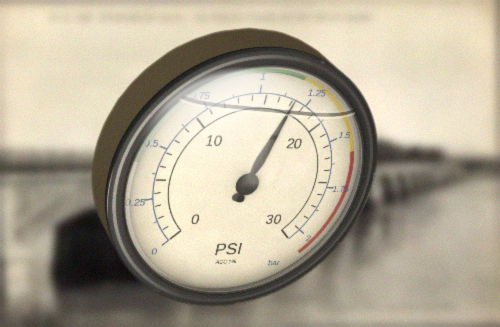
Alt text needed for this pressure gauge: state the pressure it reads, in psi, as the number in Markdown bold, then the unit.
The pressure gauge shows **17** psi
